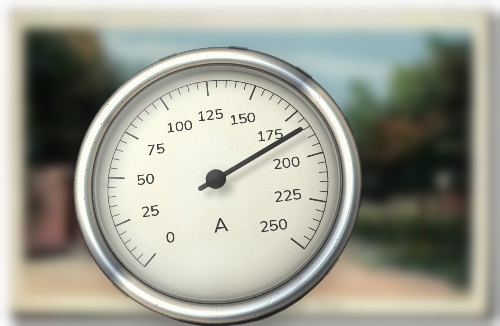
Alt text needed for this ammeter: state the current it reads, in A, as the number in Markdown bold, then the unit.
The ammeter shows **185** A
